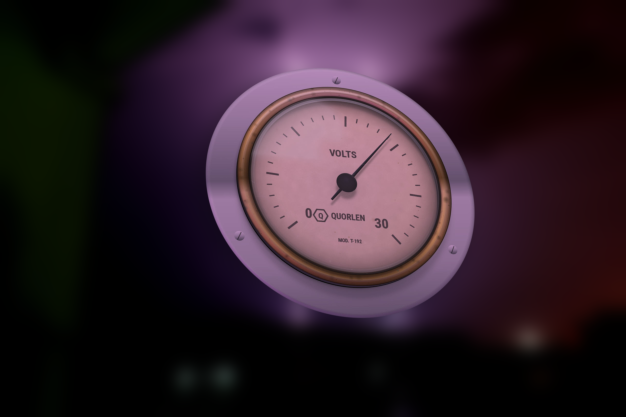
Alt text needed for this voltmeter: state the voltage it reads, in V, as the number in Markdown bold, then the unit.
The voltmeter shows **19** V
